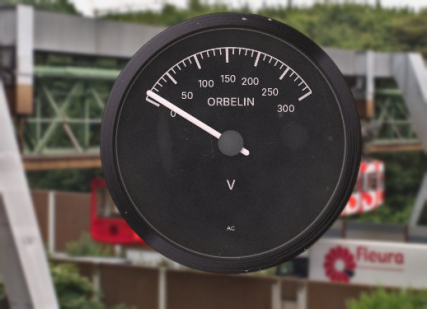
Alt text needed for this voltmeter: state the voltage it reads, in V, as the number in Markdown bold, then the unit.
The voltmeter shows **10** V
